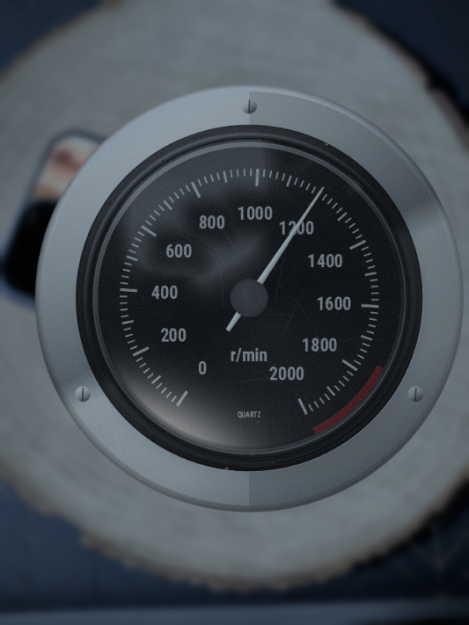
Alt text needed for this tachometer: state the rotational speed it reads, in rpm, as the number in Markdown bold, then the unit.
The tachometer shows **1200** rpm
